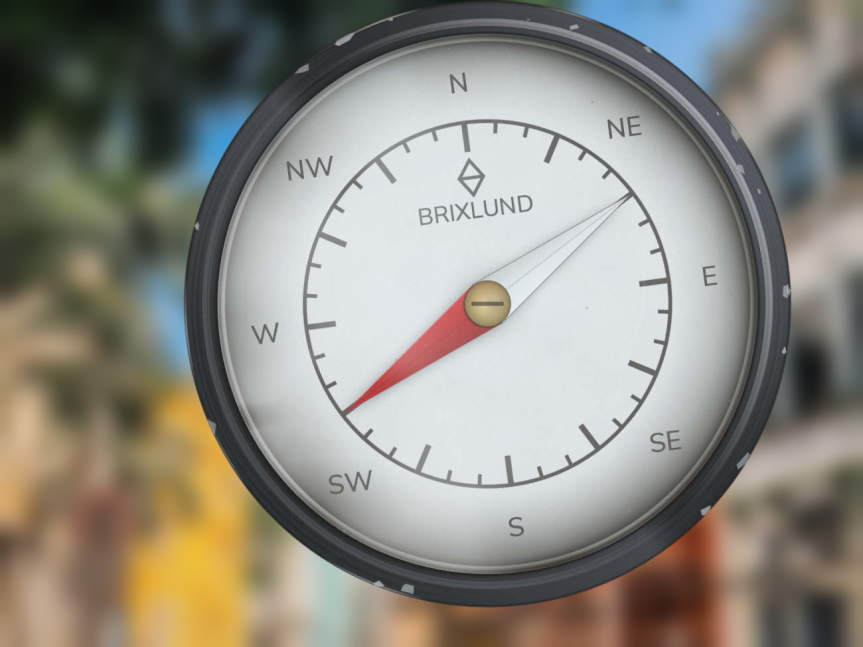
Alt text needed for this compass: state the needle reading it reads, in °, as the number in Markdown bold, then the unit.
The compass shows **240** °
